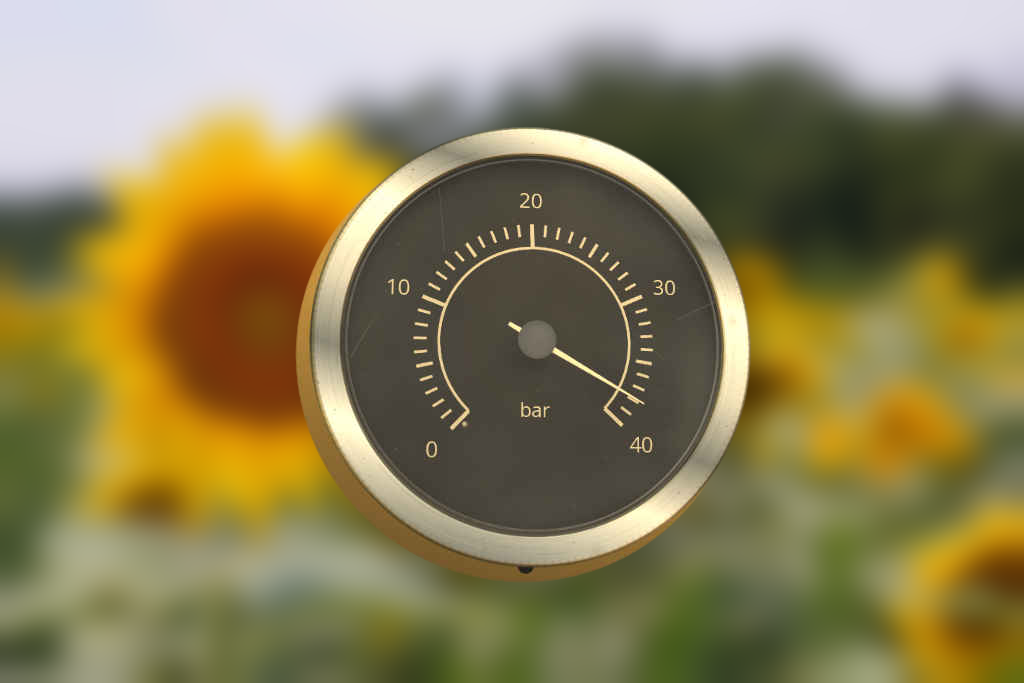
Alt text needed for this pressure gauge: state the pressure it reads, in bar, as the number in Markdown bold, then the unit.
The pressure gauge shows **38** bar
